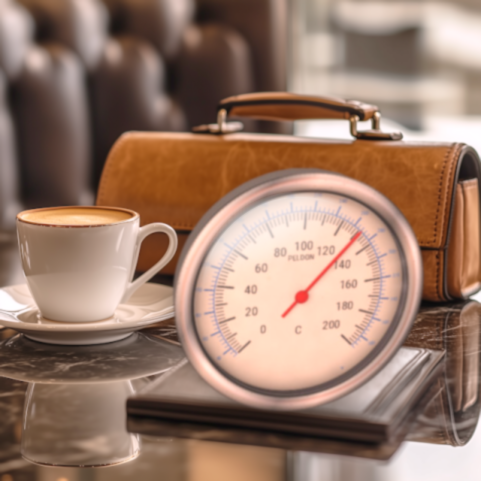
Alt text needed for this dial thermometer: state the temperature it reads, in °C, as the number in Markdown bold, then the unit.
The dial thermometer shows **130** °C
